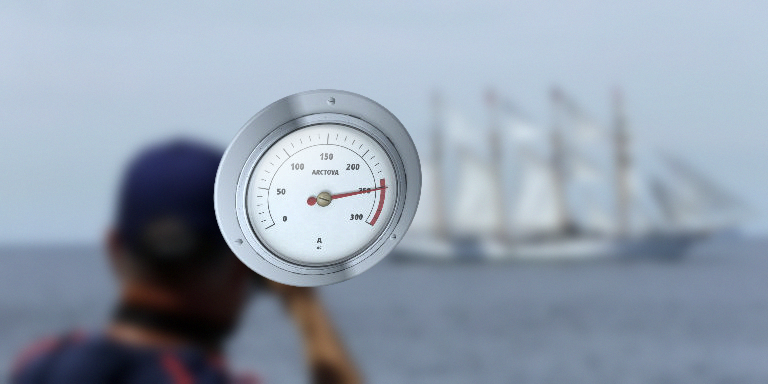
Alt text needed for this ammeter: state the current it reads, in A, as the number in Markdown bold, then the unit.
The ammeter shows **250** A
